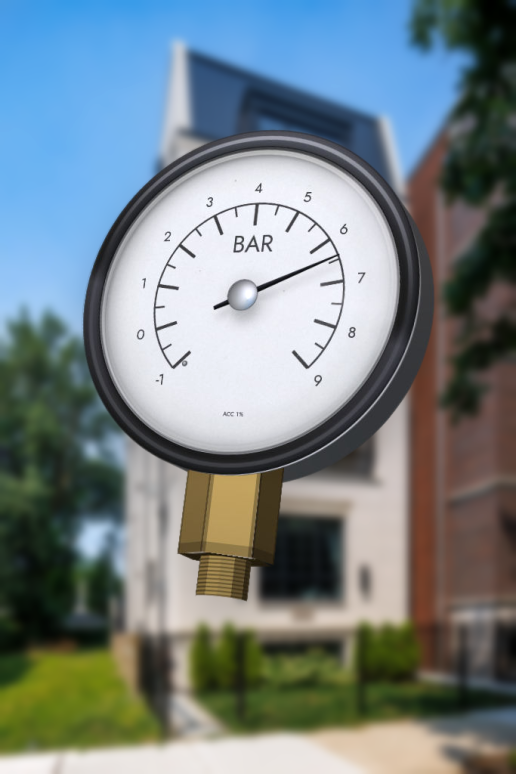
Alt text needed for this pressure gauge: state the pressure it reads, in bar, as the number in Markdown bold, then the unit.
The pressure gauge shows **6.5** bar
